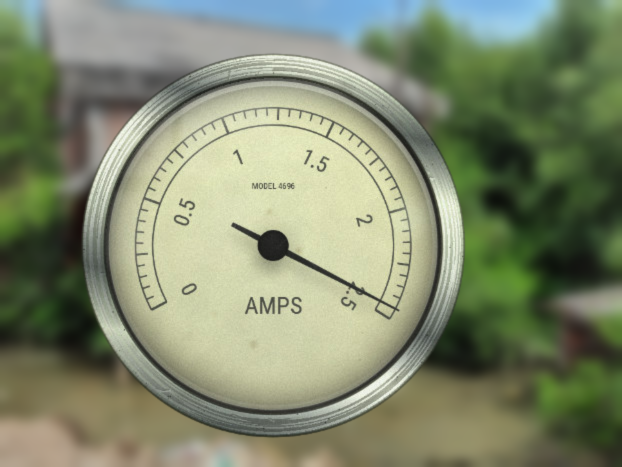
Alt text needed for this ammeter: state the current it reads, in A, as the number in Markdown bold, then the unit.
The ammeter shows **2.45** A
